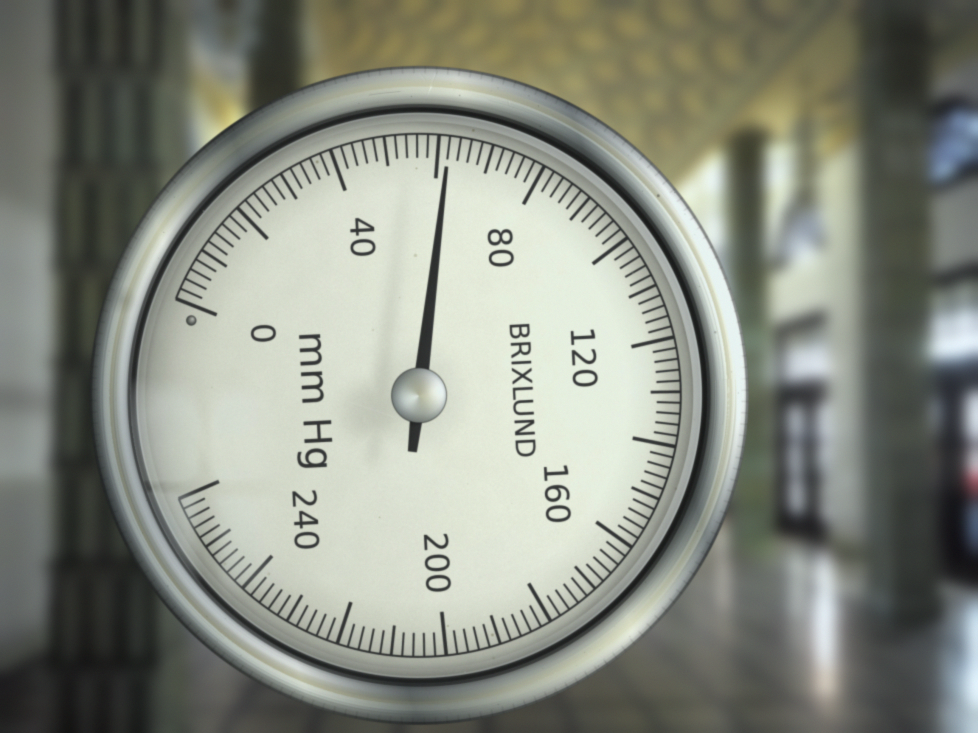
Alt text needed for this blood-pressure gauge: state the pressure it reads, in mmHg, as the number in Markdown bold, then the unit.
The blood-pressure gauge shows **62** mmHg
